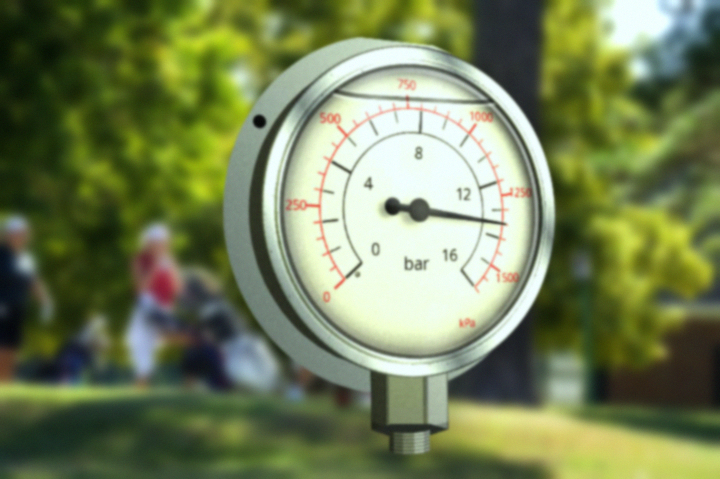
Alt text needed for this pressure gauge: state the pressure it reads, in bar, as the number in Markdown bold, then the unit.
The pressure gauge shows **13.5** bar
